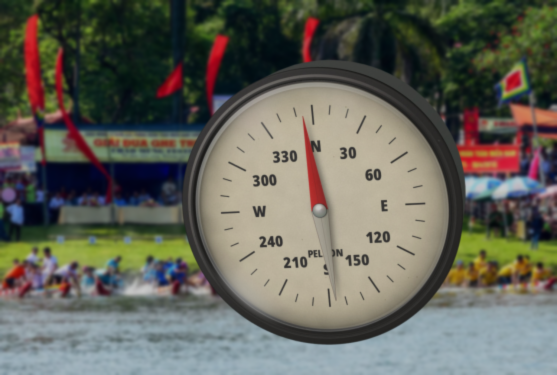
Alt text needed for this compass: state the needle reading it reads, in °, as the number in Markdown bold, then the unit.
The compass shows **355** °
